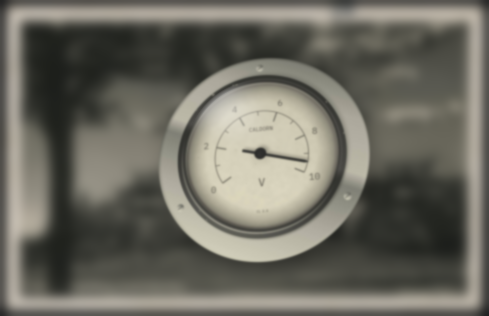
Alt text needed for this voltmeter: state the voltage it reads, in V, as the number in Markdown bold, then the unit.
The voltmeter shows **9.5** V
